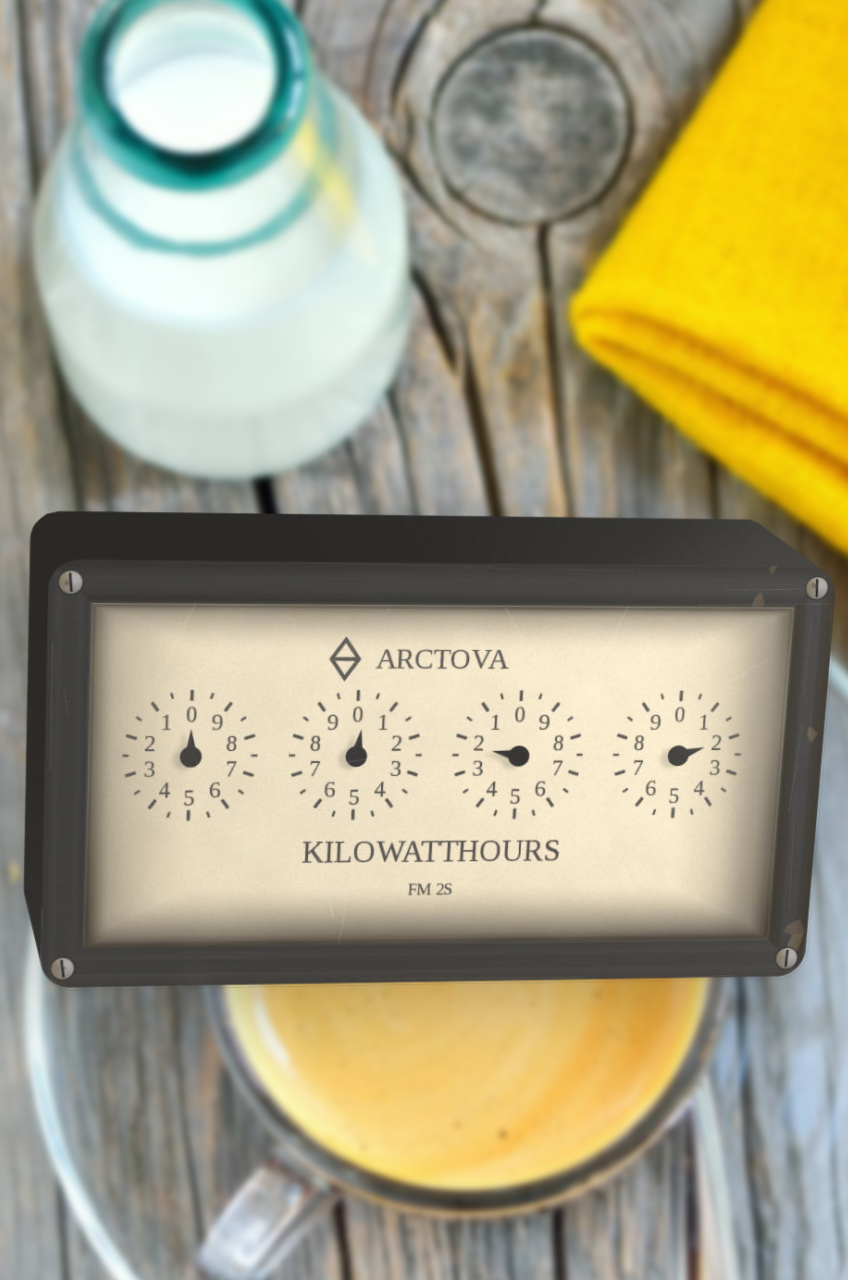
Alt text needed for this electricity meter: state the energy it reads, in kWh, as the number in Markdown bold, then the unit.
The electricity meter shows **22** kWh
